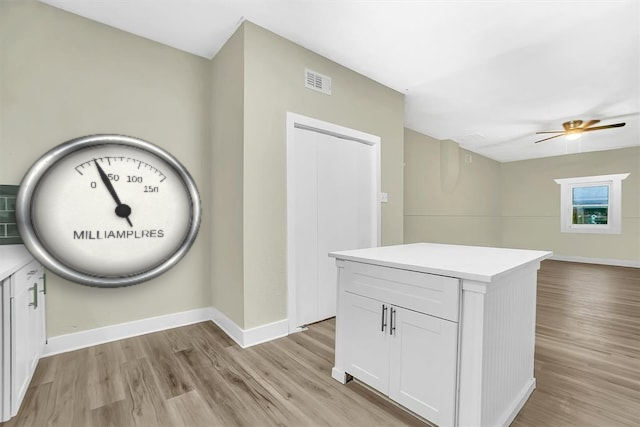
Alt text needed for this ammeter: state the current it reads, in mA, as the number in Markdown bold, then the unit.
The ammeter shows **30** mA
